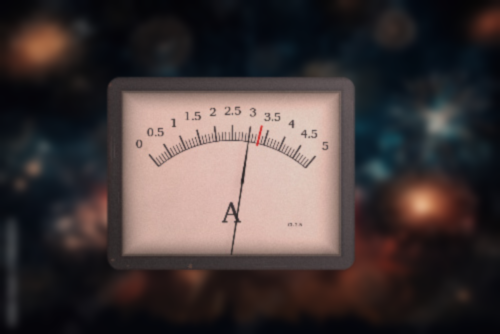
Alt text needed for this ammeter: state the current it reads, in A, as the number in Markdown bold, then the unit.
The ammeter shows **3** A
